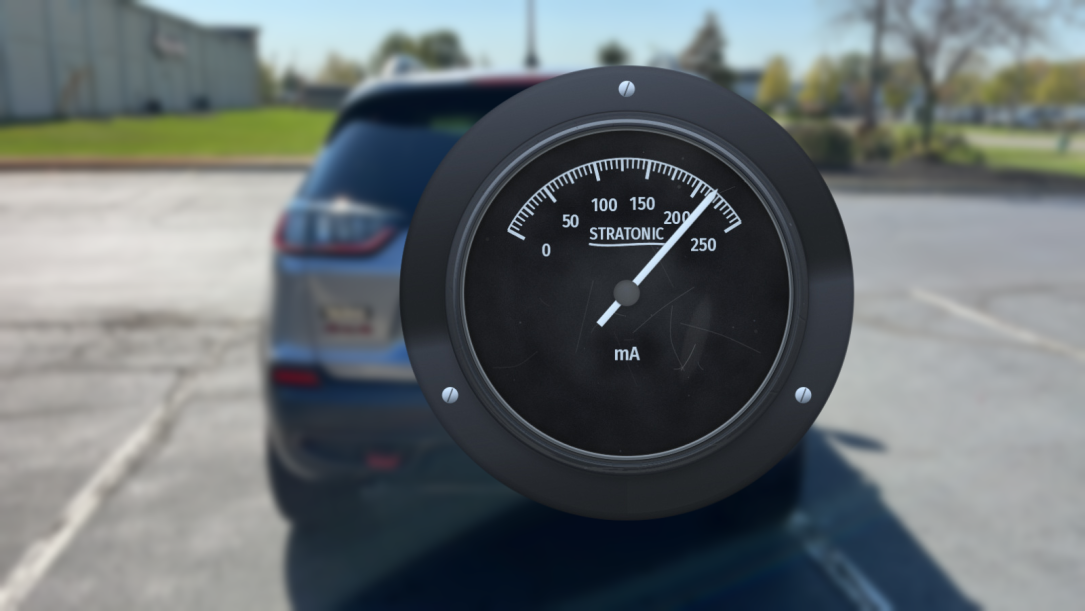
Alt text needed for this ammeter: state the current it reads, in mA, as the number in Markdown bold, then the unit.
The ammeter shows **215** mA
